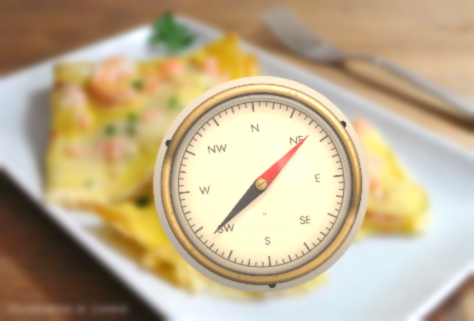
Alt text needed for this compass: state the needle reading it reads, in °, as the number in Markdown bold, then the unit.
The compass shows **50** °
